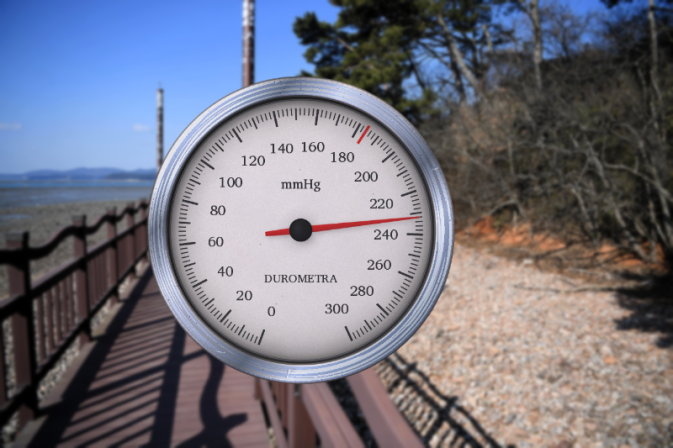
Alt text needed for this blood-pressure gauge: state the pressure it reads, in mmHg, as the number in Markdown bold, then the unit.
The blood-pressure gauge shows **232** mmHg
